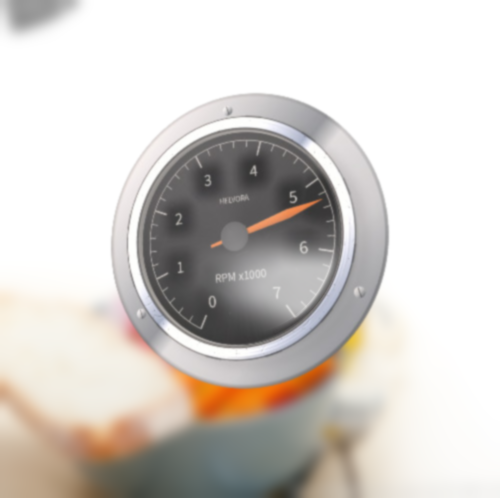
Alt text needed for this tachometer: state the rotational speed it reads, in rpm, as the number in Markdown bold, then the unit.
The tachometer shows **5300** rpm
